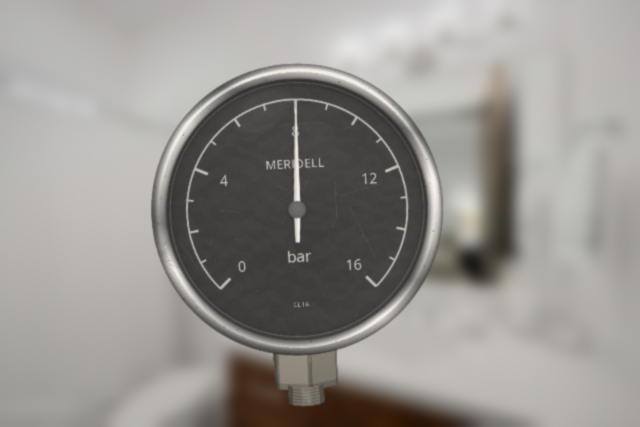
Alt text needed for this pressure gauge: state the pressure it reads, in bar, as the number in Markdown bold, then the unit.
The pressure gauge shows **8** bar
